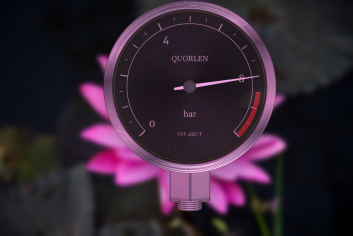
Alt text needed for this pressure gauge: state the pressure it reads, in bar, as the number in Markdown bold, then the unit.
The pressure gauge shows **8** bar
